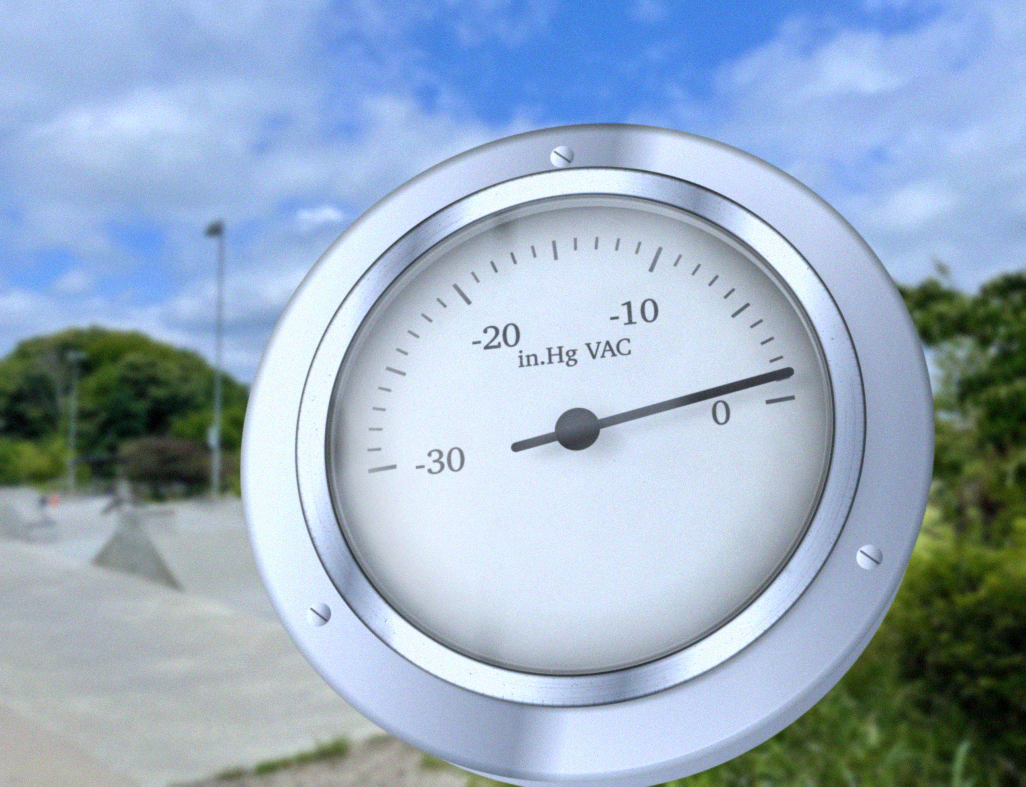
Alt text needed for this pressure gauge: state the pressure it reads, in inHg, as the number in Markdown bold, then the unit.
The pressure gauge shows **-1** inHg
